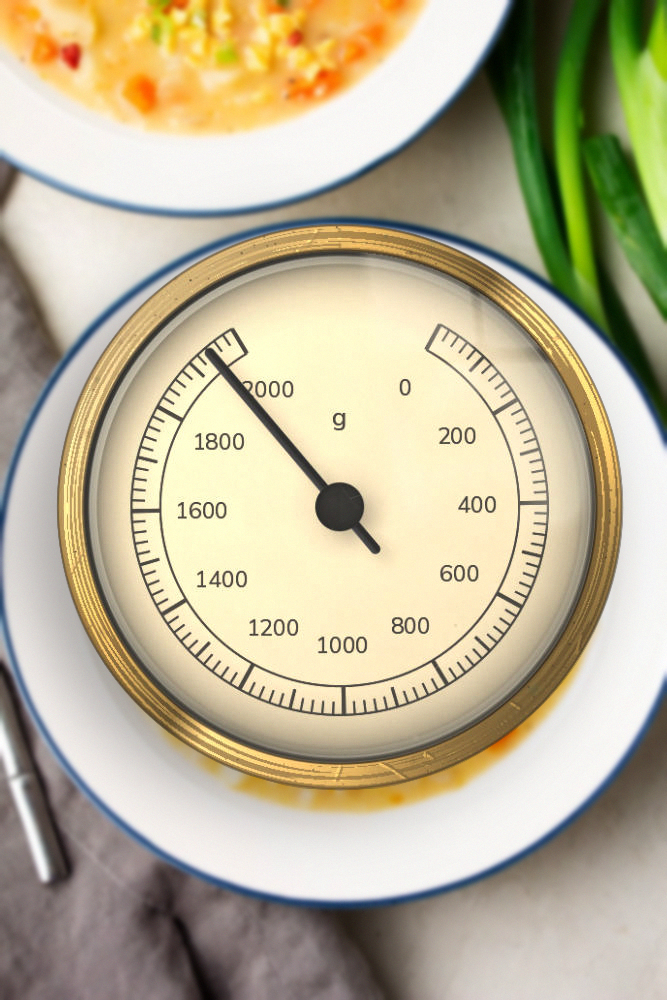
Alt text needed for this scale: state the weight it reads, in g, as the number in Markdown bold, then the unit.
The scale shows **1940** g
